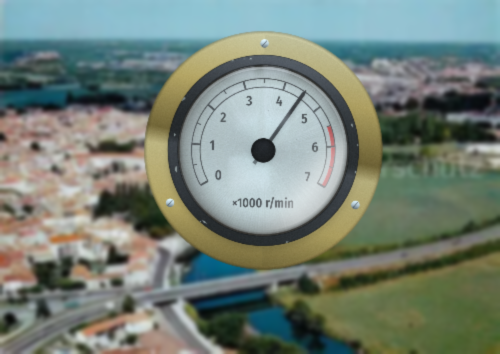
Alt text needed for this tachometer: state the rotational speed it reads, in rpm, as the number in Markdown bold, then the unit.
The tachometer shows **4500** rpm
